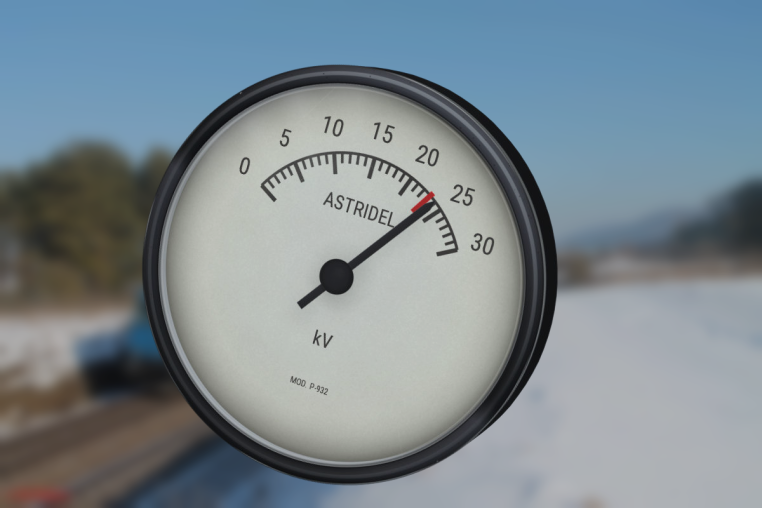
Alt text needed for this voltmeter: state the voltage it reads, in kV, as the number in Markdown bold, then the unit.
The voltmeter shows **24** kV
